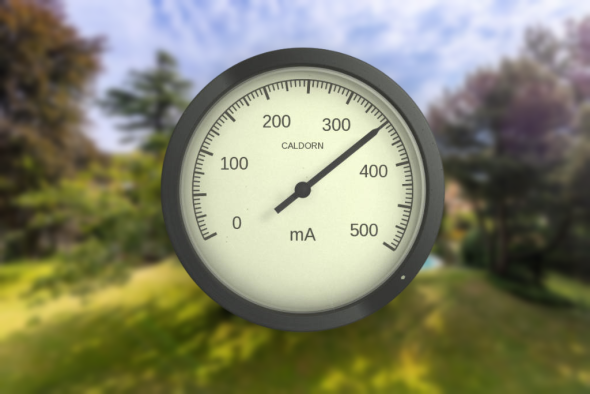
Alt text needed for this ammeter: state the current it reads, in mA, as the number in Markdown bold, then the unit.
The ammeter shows **350** mA
